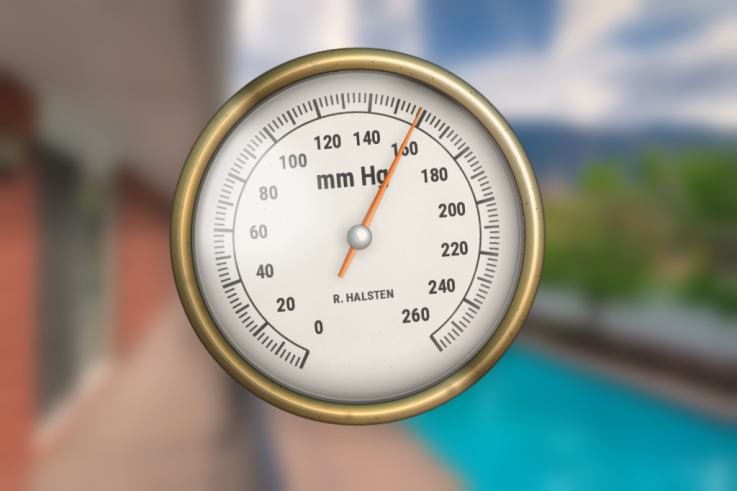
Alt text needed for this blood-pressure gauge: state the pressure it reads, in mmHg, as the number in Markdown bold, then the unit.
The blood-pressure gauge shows **158** mmHg
